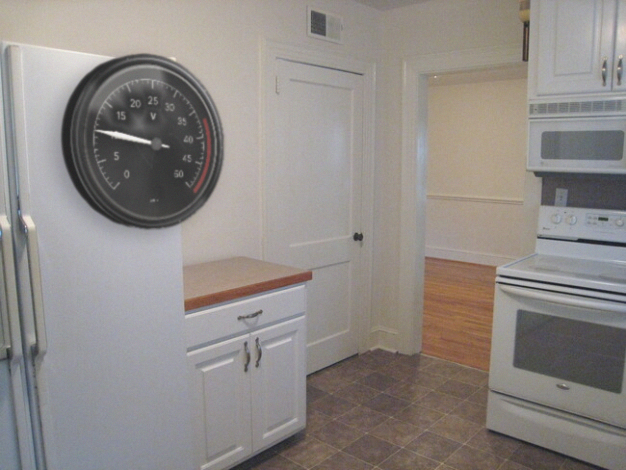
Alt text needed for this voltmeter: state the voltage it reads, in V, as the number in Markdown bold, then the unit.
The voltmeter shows **10** V
